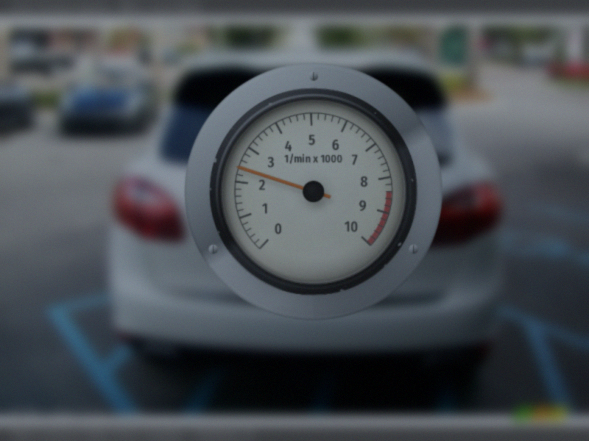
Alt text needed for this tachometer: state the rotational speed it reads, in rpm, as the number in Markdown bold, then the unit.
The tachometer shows **2400** rpm
